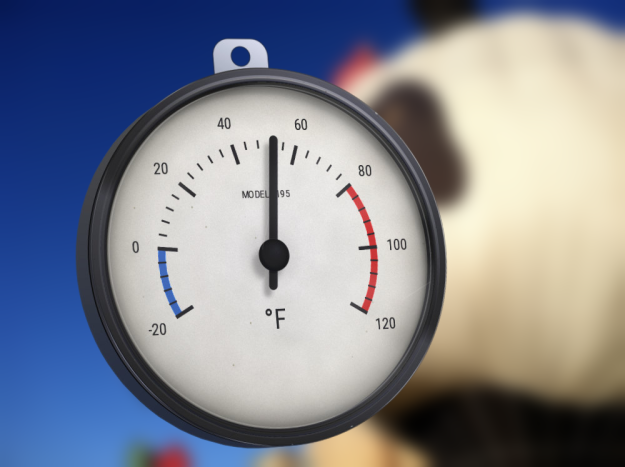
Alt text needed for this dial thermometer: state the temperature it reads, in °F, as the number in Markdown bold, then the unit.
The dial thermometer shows **52** °F
